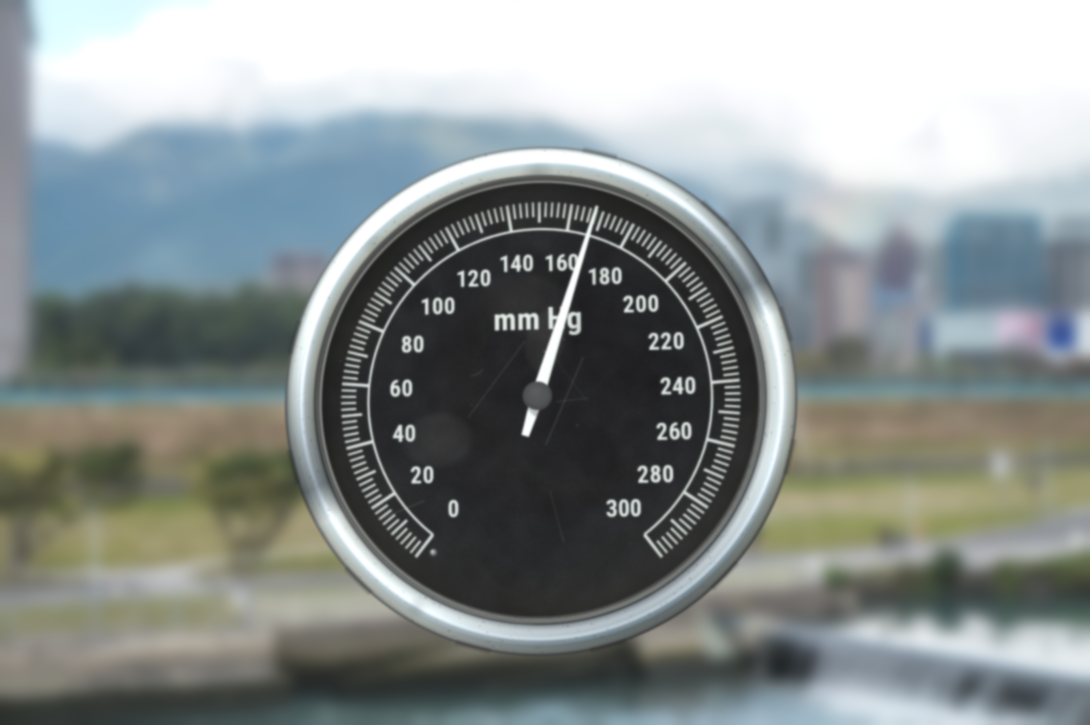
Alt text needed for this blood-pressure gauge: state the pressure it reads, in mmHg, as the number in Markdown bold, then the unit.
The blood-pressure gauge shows **168** mmHg
